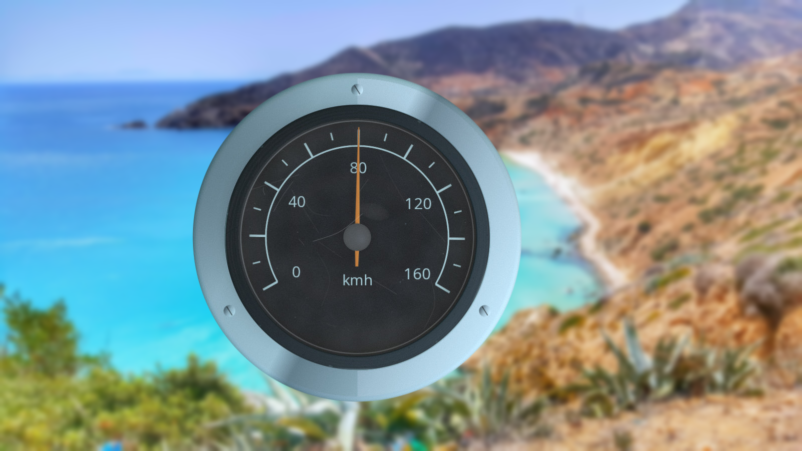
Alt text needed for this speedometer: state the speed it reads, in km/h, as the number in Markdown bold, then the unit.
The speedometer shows **80** km/h
